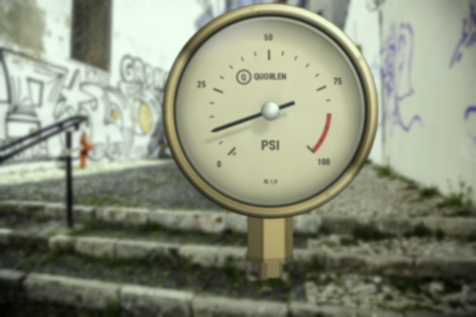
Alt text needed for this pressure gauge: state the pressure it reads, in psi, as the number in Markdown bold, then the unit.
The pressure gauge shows **10** psi
